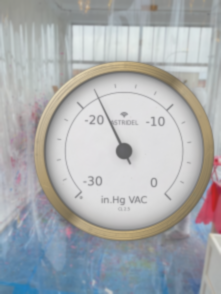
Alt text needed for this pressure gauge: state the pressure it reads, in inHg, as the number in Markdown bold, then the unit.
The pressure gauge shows **-18** inHg
